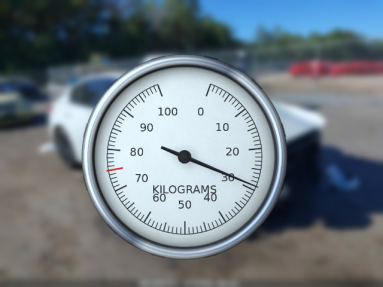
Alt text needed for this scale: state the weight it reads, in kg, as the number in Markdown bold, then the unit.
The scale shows **29** kg
